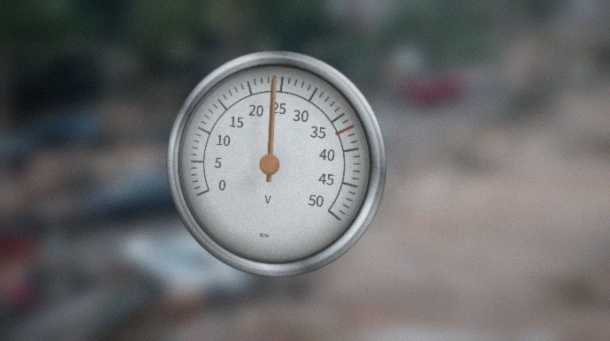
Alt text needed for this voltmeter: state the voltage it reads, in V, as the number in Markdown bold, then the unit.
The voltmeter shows **24** V
